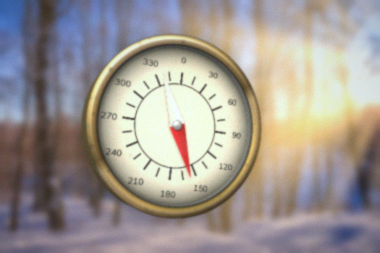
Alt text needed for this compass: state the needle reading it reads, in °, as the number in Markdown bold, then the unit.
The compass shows **157.5** °
